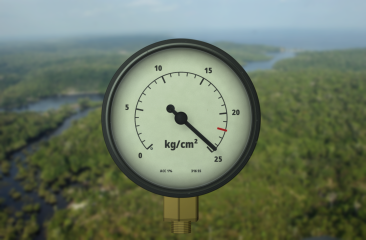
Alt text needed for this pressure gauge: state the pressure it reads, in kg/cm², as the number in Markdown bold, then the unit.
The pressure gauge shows **24.5** kg/cm²
